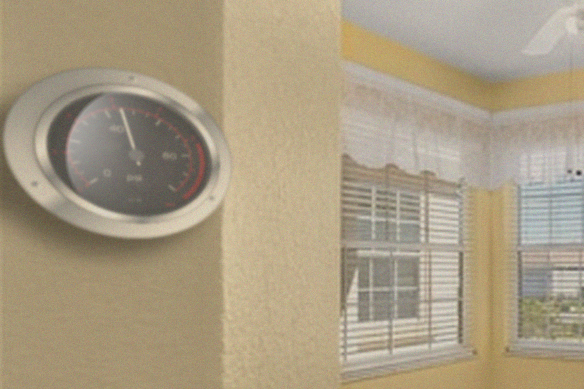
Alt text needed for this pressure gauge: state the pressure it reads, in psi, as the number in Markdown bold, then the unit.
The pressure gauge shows **45** psi
